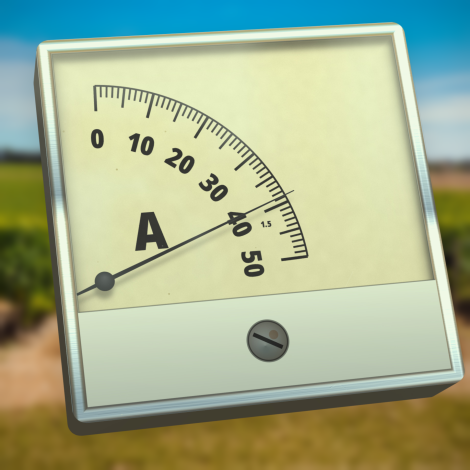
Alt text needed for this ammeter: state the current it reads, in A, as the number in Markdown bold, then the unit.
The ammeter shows **39** A
